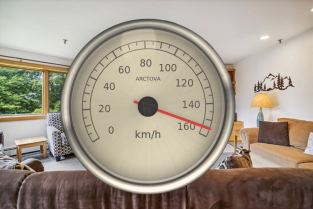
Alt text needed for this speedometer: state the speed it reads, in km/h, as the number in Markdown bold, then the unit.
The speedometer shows **155** km/h
